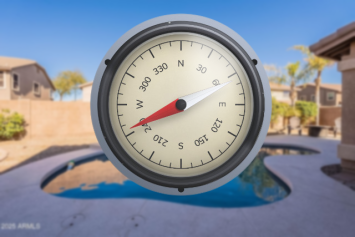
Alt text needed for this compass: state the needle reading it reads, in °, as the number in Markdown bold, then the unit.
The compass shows **245** °
